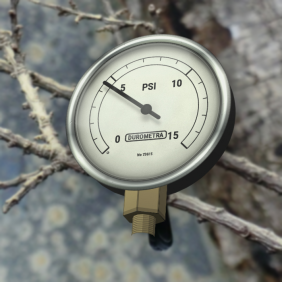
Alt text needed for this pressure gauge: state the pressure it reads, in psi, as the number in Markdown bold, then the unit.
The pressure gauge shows **4.5** psi
